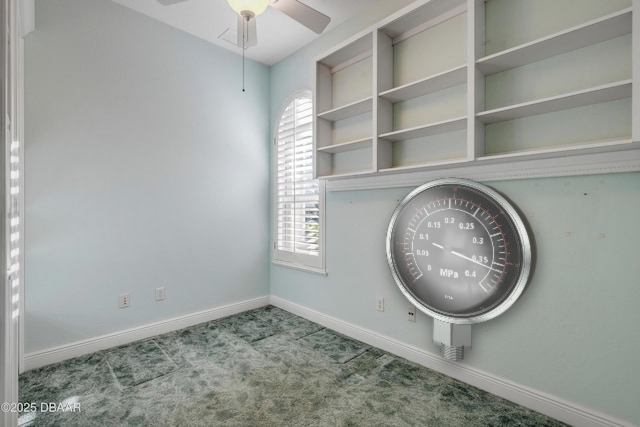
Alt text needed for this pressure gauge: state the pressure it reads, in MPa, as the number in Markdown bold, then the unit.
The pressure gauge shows **0.36** MPa
